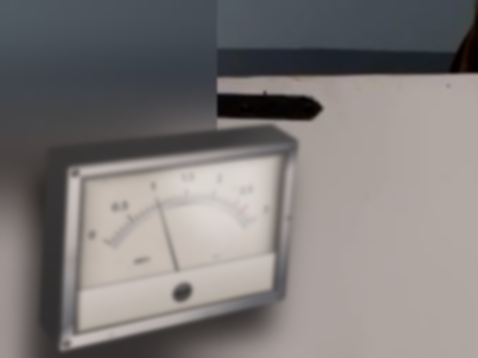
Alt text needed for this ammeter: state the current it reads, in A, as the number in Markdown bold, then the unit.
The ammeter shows **1** A
